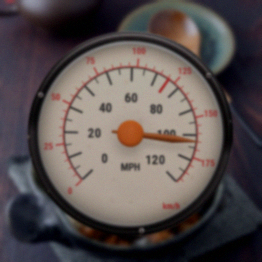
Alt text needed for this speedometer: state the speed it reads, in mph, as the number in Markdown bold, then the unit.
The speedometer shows **102.5** mph
